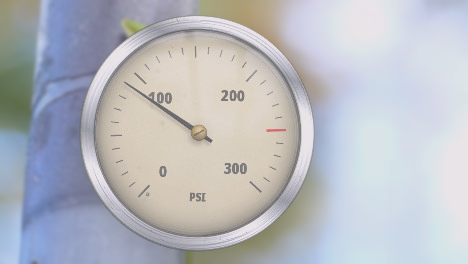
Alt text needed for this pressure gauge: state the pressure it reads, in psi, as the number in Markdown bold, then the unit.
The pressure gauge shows **90** psi
